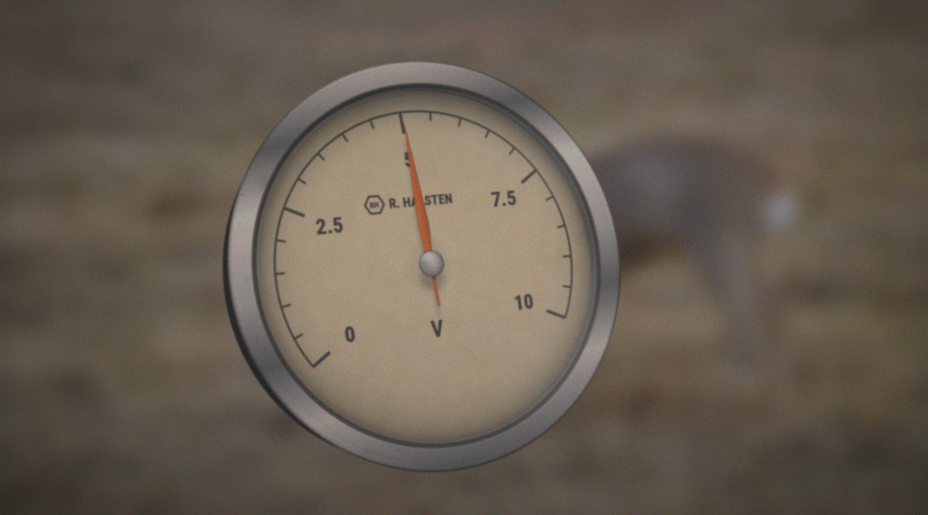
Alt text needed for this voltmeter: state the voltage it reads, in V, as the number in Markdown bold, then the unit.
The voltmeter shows **5** V
